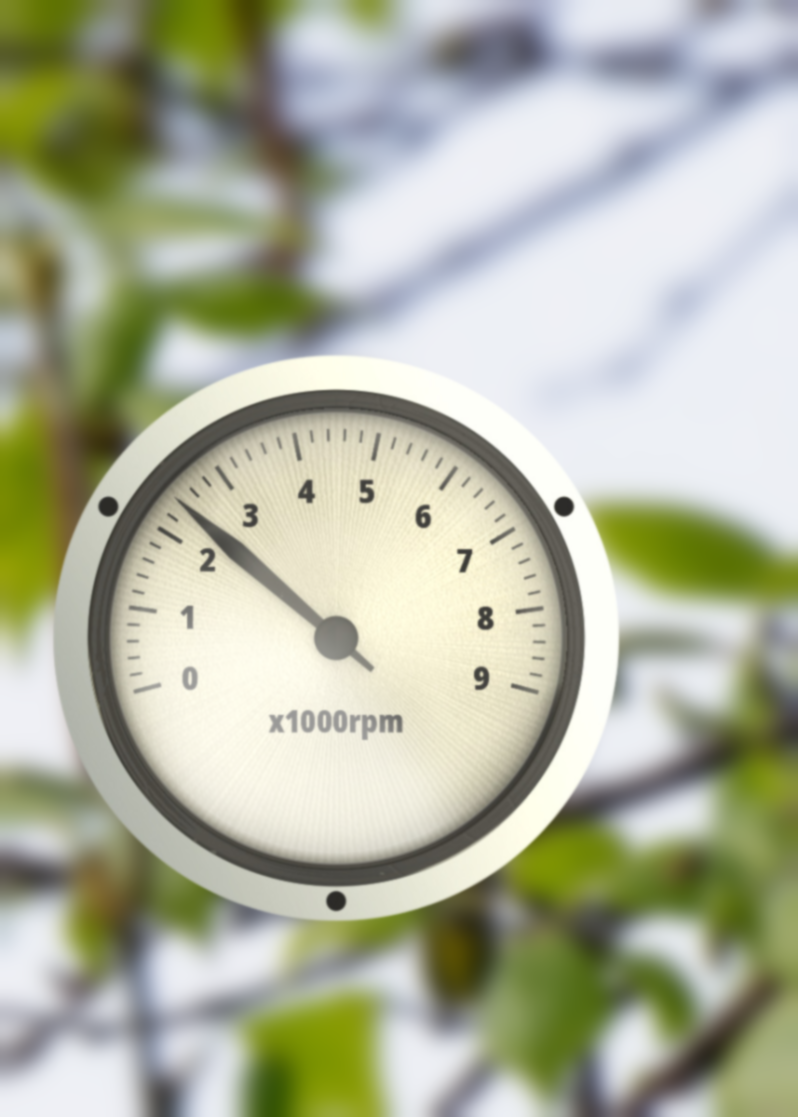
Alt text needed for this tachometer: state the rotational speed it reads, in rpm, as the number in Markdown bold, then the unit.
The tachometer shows **2400** rpm
